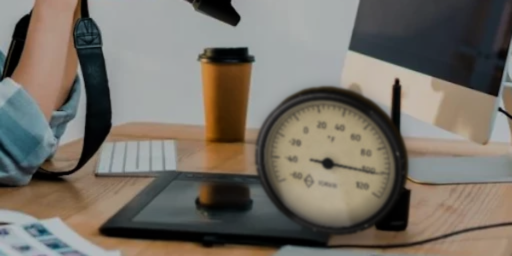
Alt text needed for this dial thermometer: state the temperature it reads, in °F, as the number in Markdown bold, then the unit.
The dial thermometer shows **100** °F
